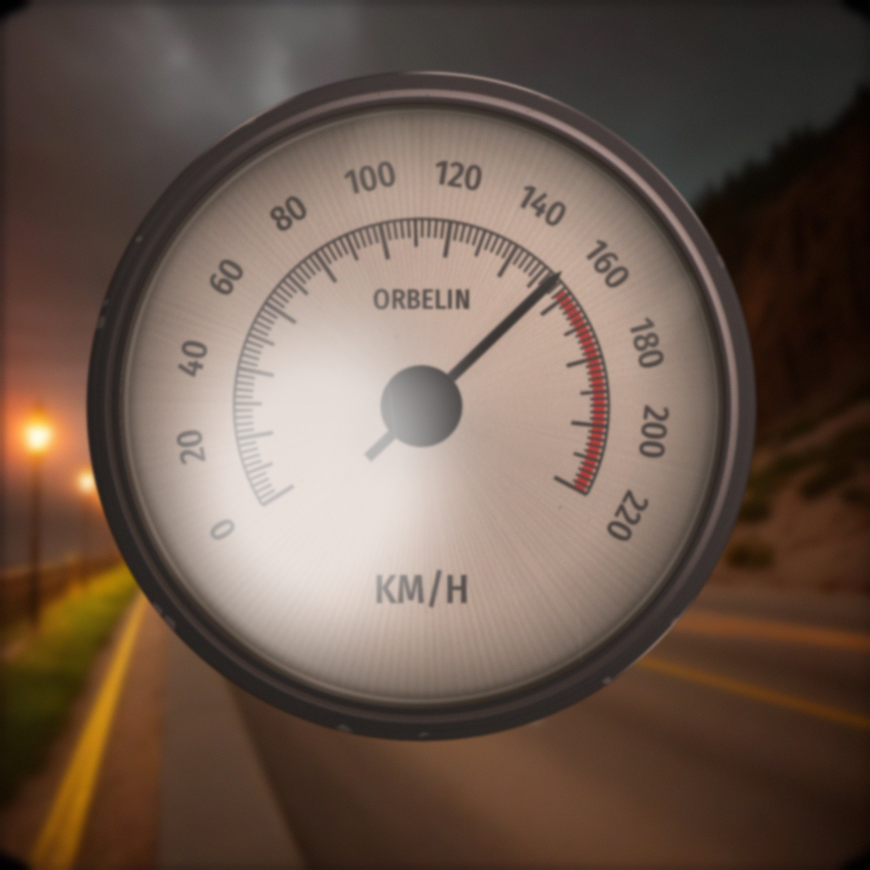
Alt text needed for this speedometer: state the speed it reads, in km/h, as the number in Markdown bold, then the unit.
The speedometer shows **154** km/h
